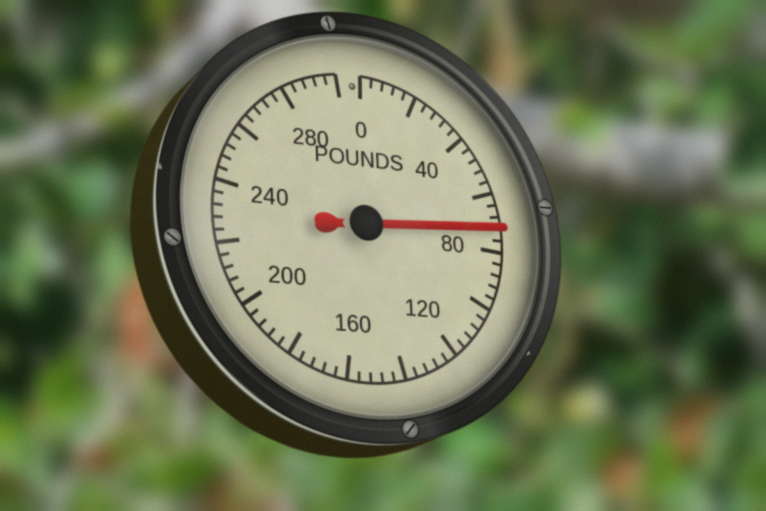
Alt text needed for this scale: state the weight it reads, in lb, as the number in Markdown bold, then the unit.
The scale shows **72** lb
